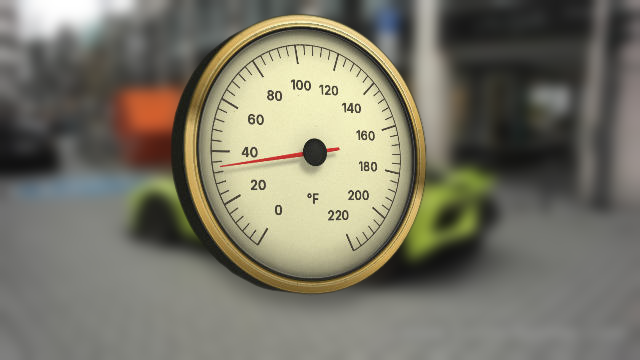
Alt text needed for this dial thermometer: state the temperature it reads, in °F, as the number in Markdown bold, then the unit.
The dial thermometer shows **34** °F
